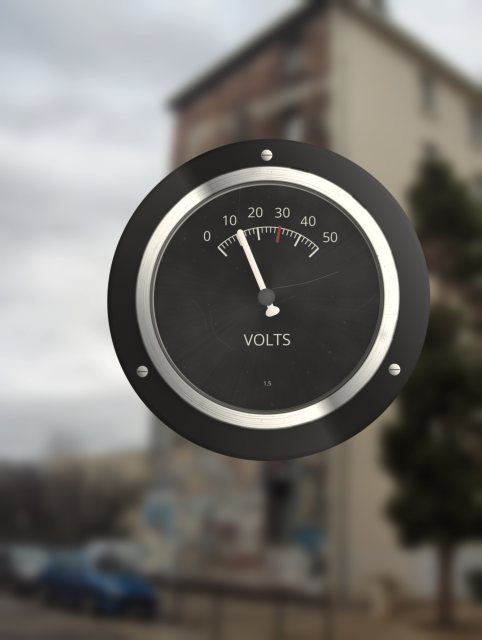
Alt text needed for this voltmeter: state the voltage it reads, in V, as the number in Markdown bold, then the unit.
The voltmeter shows **12** V
